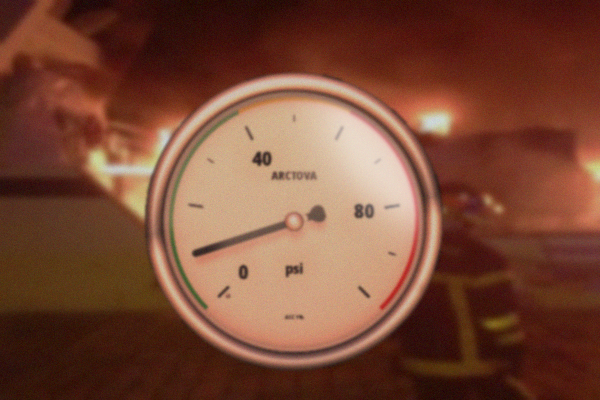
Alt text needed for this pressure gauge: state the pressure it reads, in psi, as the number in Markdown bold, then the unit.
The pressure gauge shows **10** psi
